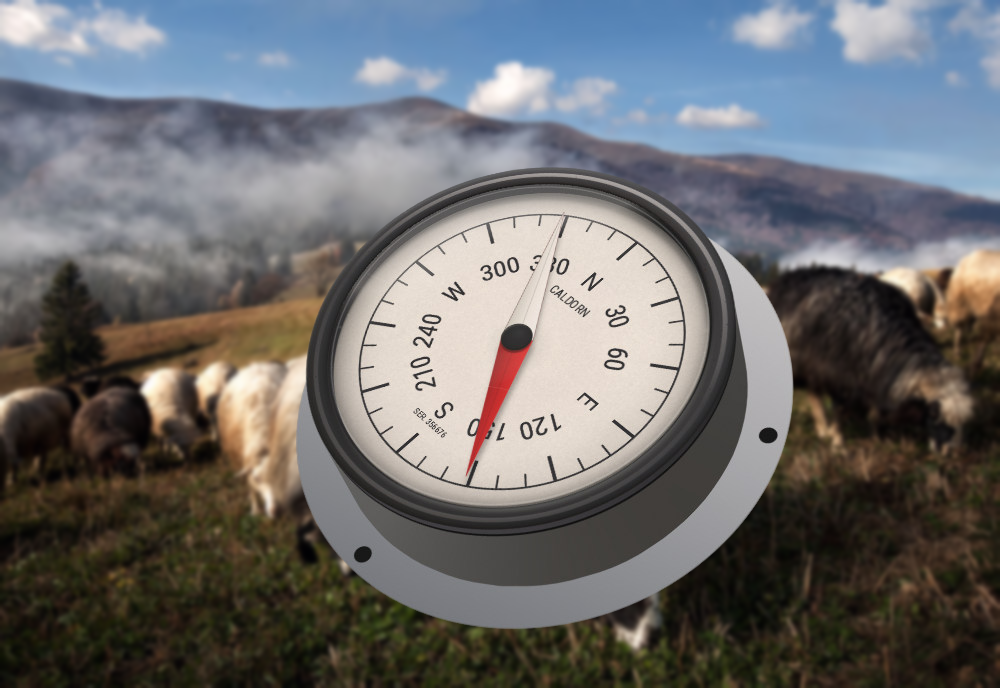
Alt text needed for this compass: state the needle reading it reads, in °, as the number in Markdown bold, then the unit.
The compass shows **150** °
